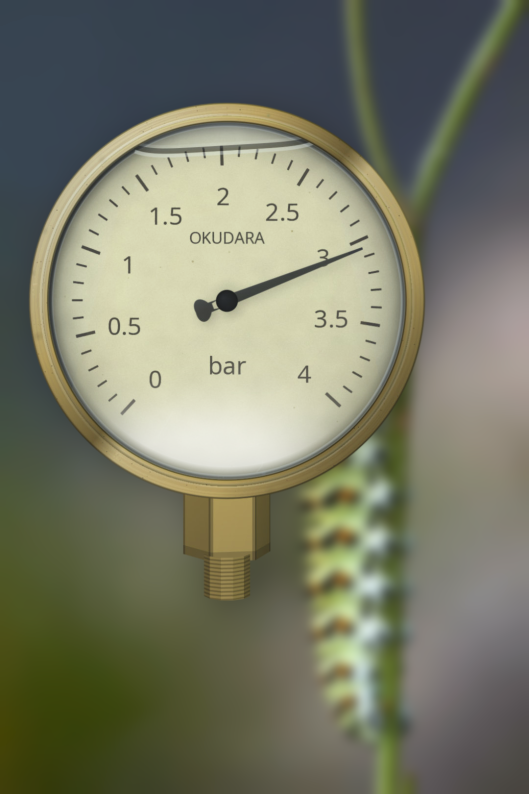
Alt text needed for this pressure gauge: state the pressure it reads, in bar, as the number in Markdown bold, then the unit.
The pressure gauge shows **3.05** bar
